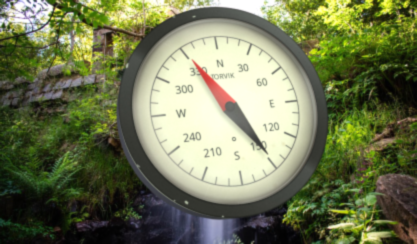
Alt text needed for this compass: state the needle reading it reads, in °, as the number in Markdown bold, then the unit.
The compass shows **330** °
